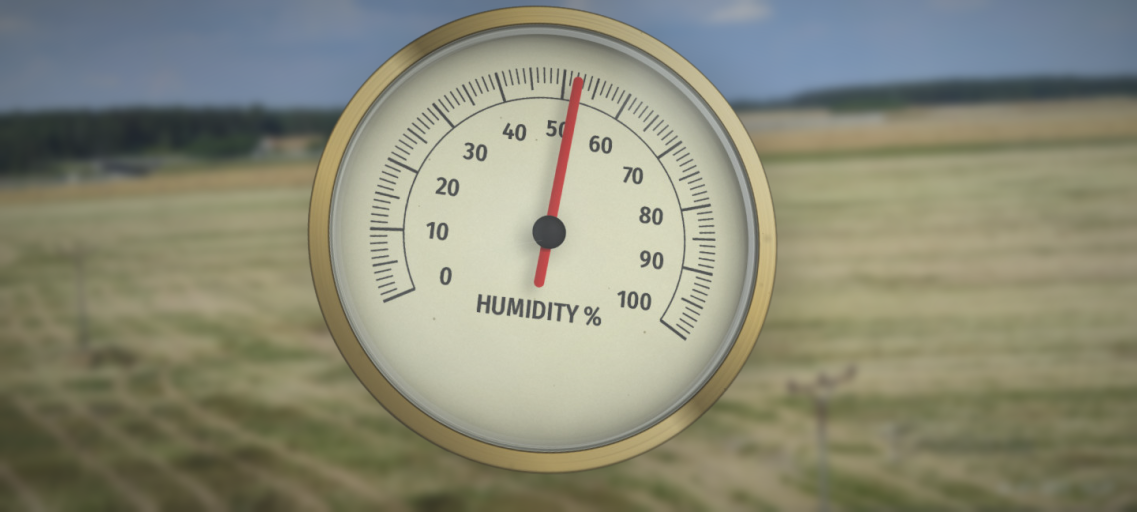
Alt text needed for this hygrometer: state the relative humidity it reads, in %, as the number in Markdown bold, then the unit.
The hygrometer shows **52** %
